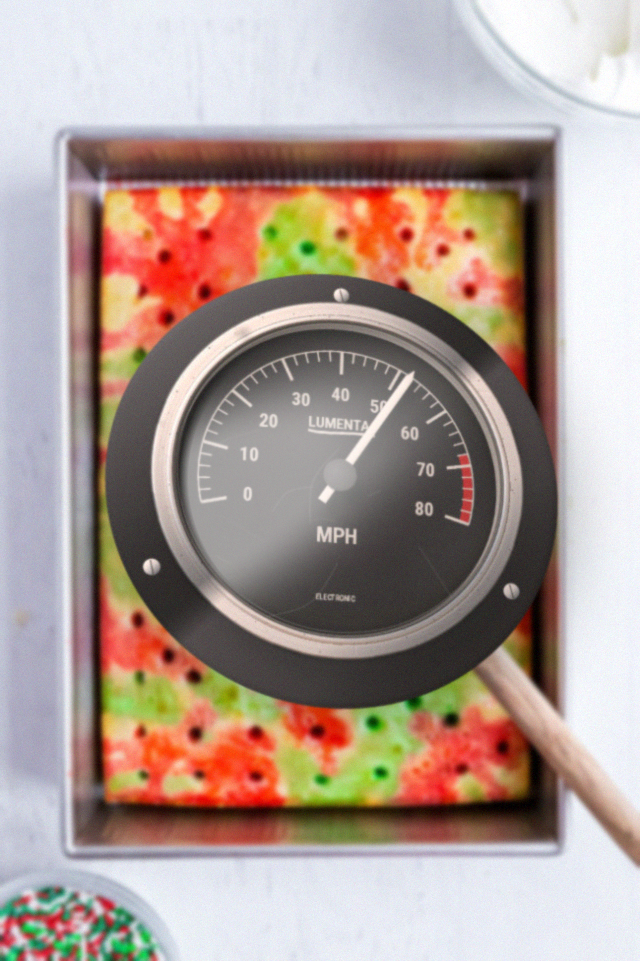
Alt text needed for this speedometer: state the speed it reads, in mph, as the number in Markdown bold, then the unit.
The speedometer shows **52** mph
